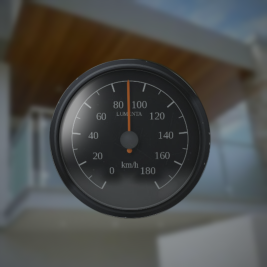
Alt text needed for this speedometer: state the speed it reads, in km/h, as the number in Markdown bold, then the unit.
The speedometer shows **90** km/h
